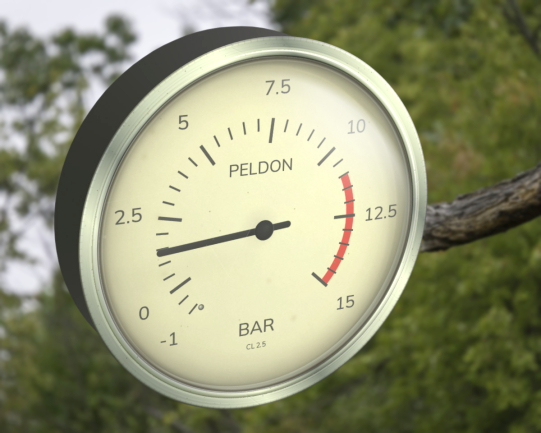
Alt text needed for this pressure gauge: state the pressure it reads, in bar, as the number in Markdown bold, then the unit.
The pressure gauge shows **1.5** bar
